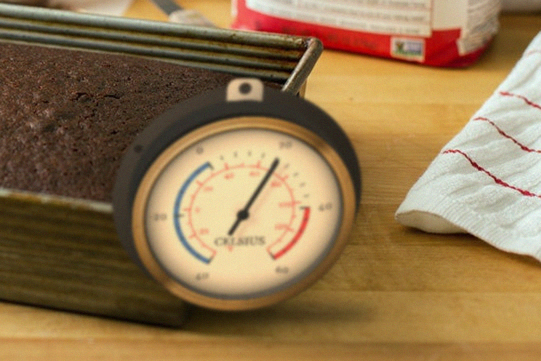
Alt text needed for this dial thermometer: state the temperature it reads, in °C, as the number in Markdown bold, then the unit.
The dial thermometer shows **20** °C
